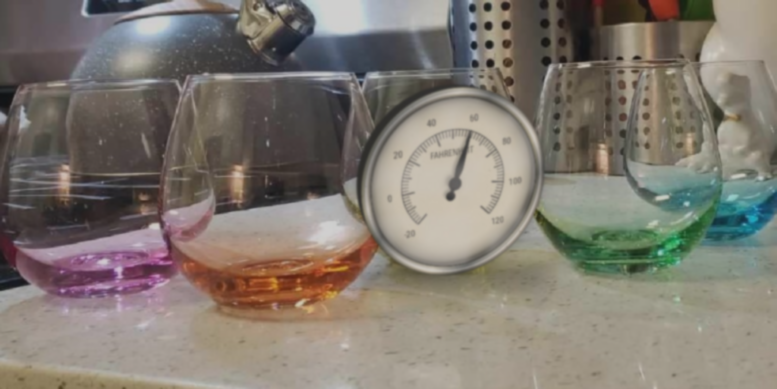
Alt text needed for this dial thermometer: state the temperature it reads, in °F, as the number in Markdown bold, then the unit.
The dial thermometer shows **60** °F
